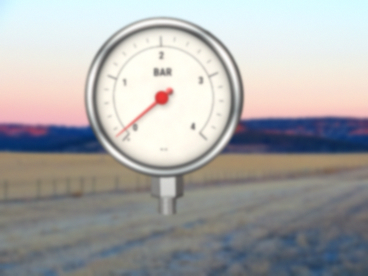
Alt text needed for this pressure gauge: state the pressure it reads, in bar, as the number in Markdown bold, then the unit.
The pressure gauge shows **0.1** bar
